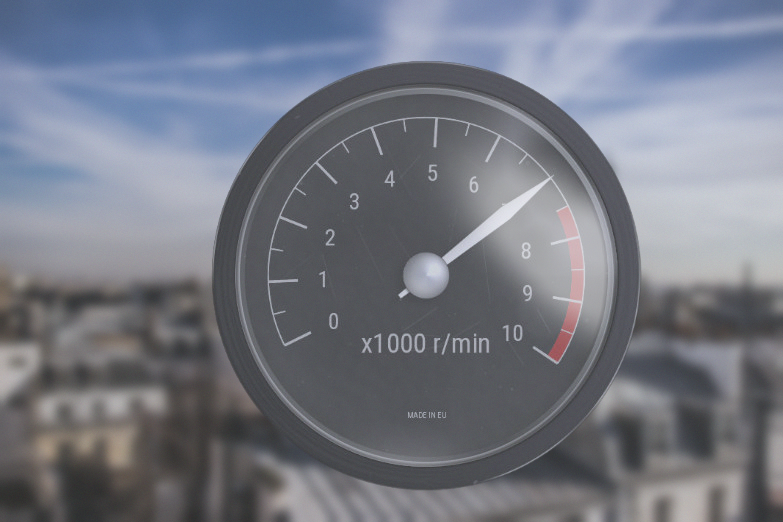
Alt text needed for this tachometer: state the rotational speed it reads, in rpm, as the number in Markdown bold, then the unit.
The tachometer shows **7000** rpm
